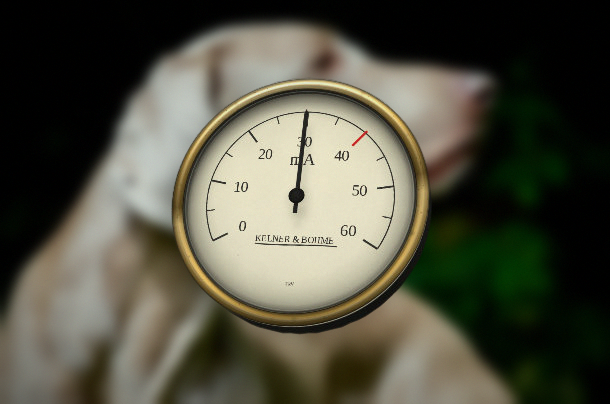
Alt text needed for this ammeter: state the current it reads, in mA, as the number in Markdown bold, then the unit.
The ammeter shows **30** mA
